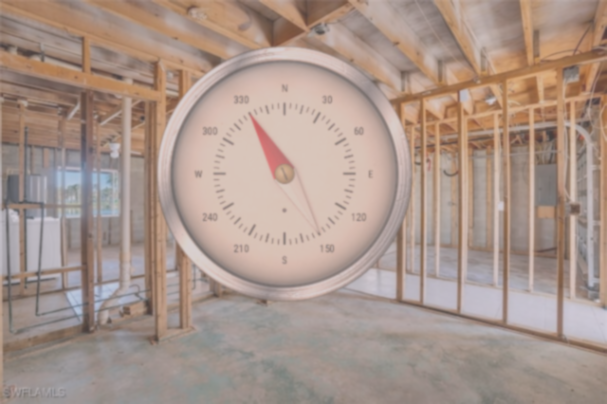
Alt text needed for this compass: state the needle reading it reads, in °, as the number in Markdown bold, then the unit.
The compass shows **330** °
